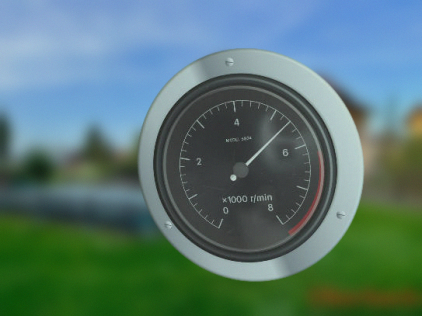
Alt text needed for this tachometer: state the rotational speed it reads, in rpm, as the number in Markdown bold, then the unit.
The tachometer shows **5400** rpm
